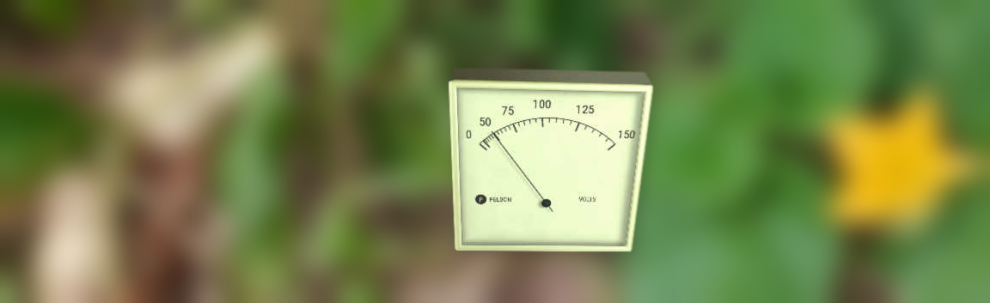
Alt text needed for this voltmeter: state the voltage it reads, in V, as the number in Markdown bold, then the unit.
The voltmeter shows **50** V
